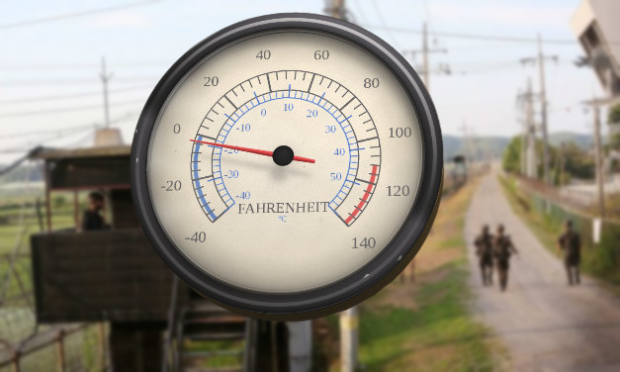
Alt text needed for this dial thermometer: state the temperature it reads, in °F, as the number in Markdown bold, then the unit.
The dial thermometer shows **-4** °F
